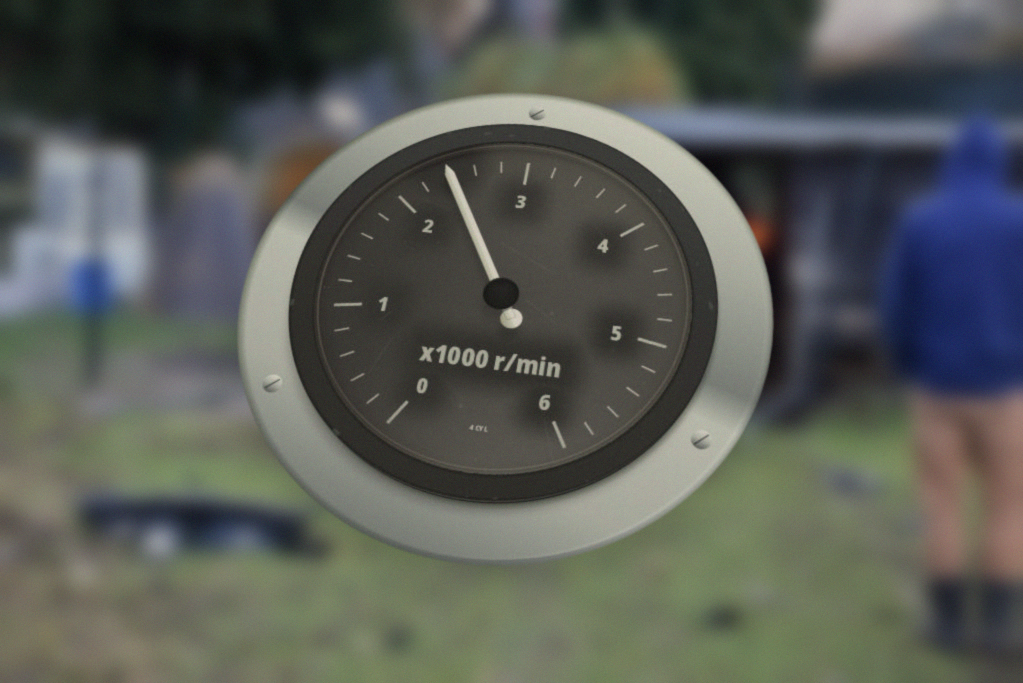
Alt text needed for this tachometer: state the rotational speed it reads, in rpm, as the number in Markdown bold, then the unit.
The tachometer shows **2400** rpm
